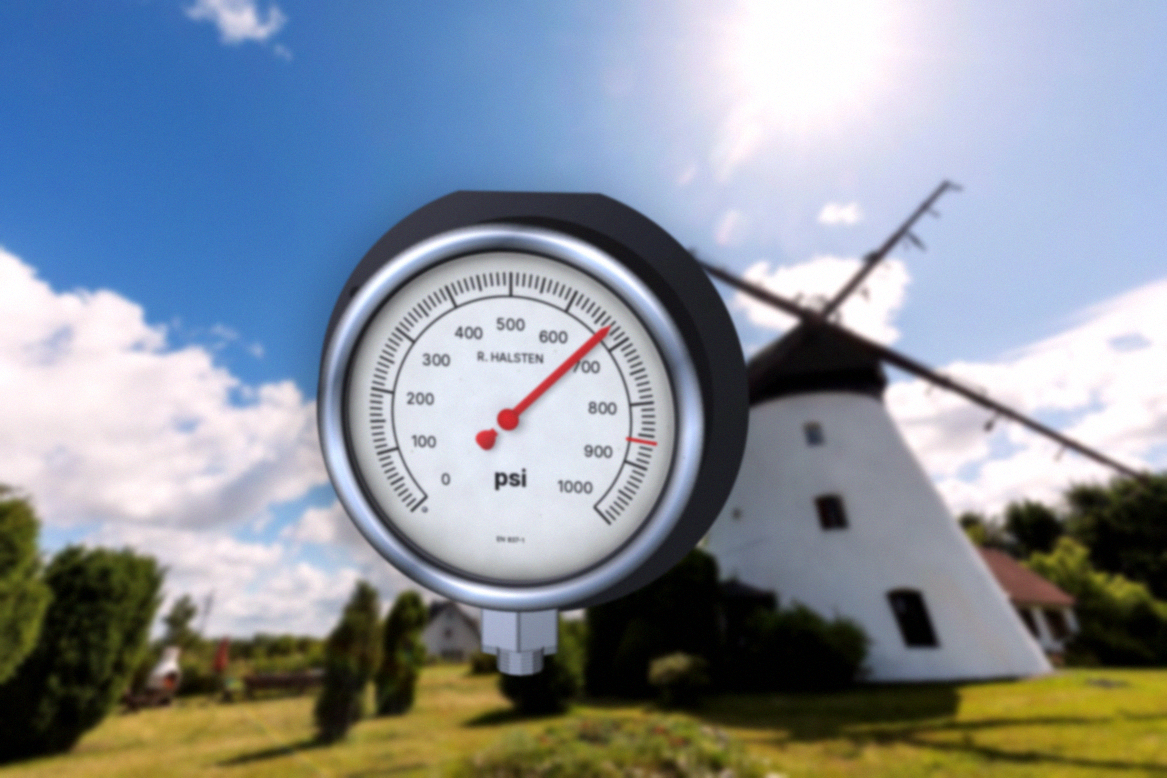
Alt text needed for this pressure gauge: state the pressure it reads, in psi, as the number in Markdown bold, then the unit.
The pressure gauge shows **670** psi
